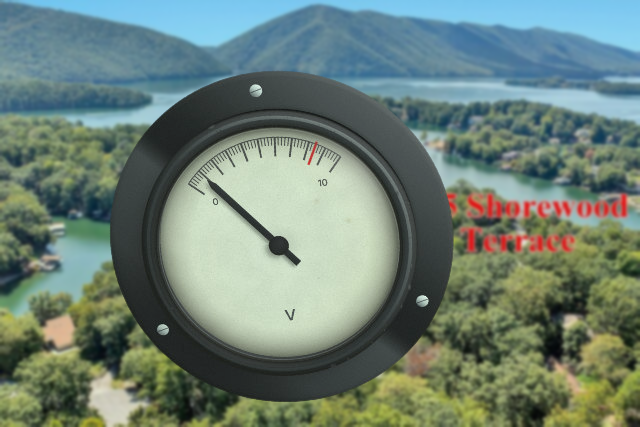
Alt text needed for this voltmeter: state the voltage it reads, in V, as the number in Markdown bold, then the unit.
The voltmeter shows **1** V
